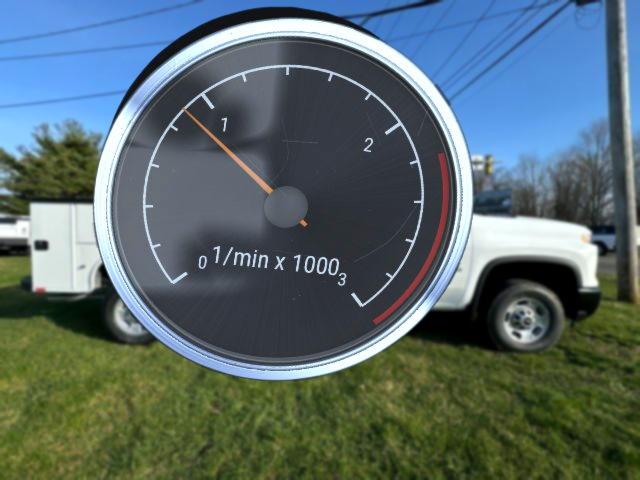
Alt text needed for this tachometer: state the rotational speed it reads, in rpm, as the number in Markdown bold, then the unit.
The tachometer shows **900** rpm
